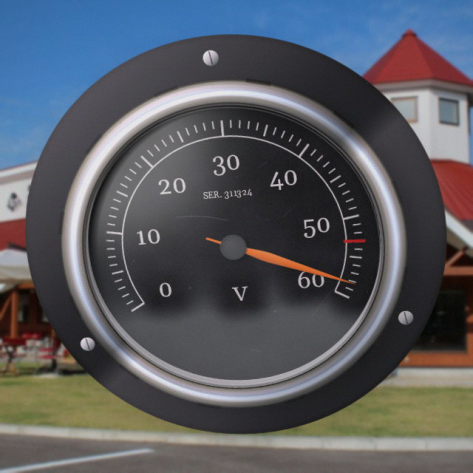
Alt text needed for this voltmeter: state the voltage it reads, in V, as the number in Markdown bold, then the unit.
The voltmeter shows **58** V
